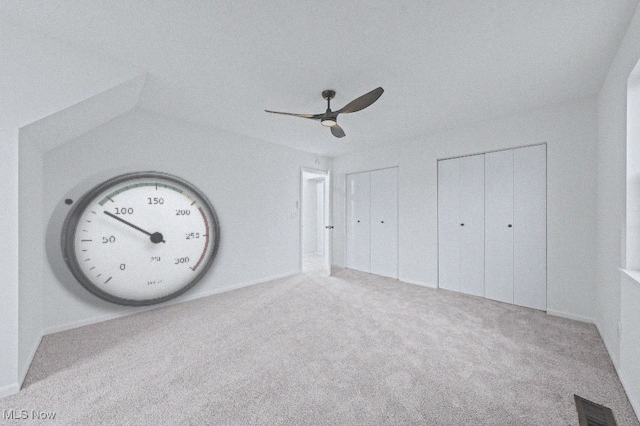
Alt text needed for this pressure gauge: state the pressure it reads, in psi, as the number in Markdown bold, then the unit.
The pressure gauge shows **85** psi
